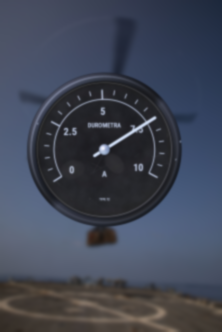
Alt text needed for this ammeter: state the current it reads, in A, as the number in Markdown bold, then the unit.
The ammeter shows **7.5** A
